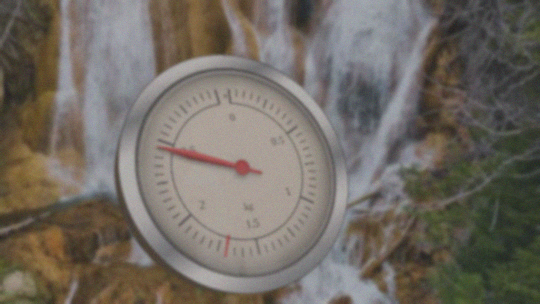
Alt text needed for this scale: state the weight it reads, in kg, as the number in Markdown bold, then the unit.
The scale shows **2.45** kg
